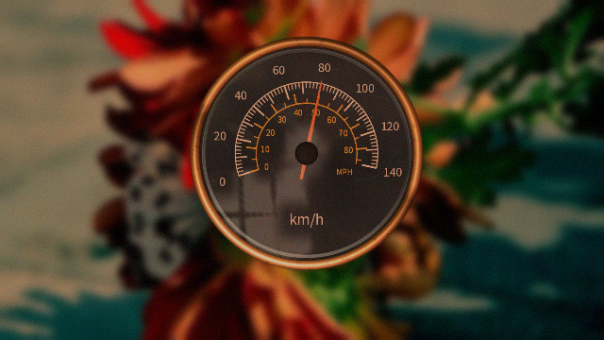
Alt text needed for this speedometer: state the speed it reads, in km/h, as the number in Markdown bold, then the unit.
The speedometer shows **80** km/h
